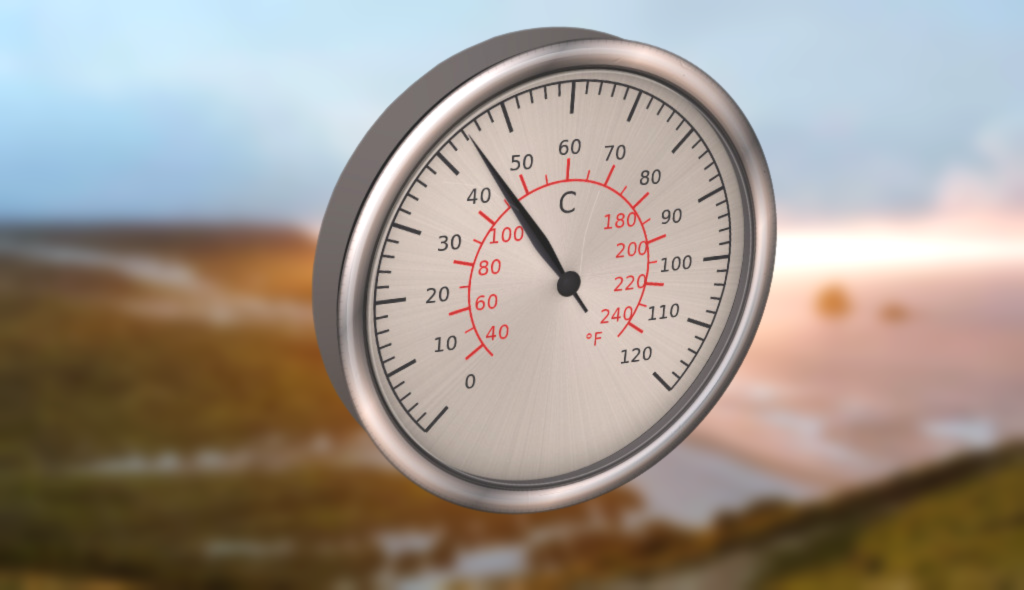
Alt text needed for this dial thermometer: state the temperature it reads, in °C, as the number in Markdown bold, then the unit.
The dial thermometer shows **44** °C
